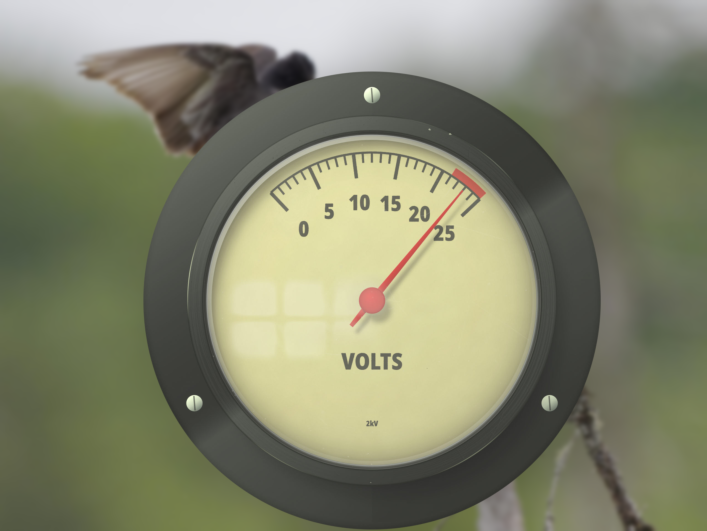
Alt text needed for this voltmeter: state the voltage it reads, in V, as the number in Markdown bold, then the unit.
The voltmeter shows **23** V
